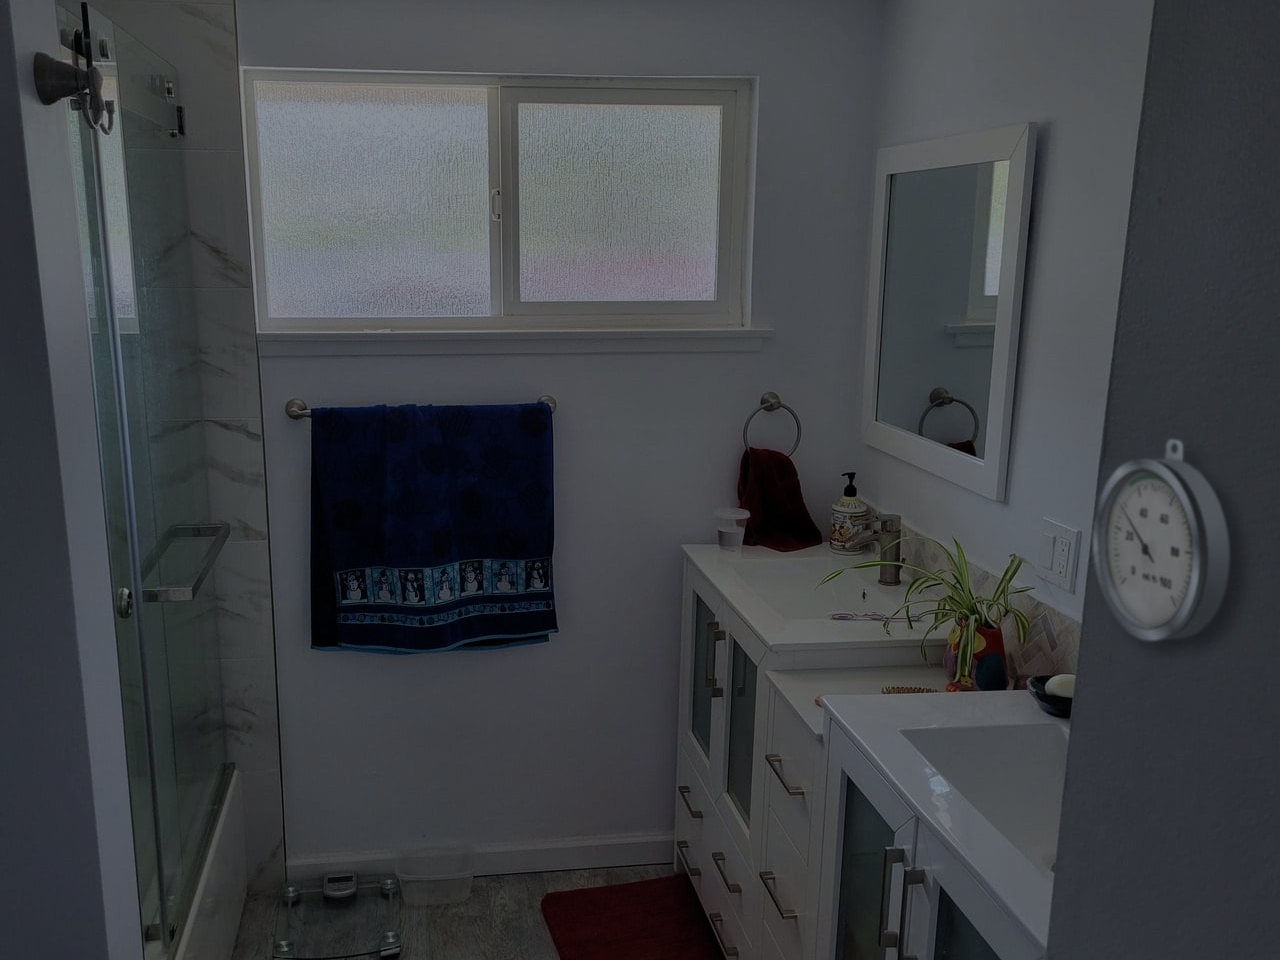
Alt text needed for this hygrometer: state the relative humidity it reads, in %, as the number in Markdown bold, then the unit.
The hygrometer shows **30** %
